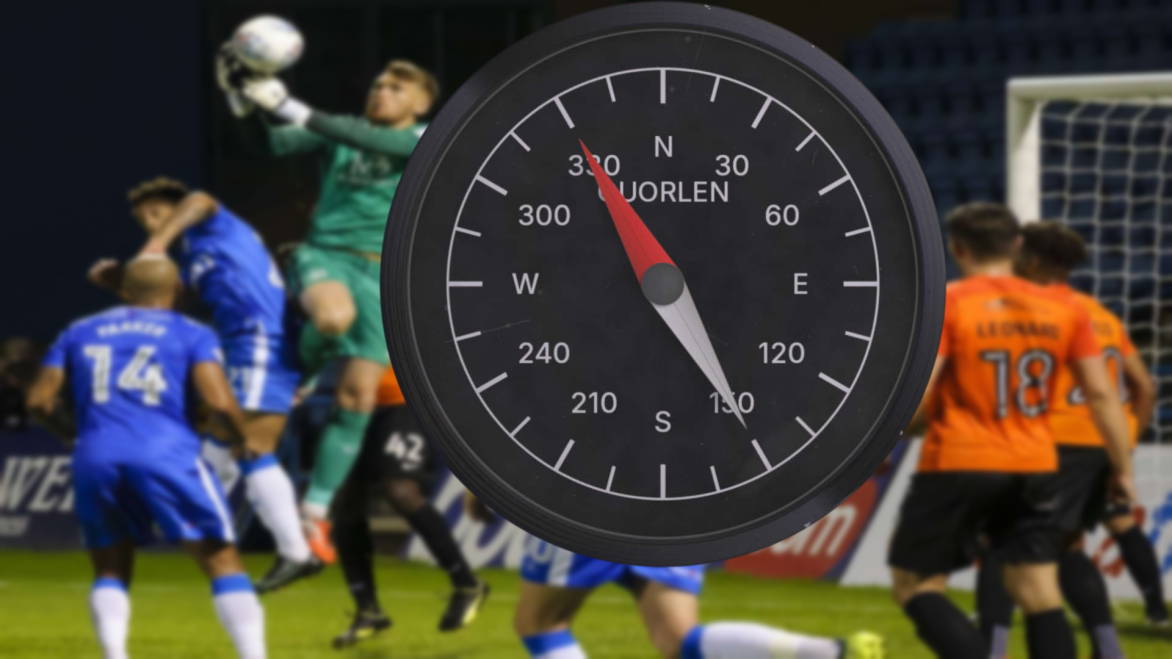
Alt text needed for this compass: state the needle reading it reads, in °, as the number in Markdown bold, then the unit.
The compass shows **330** °
